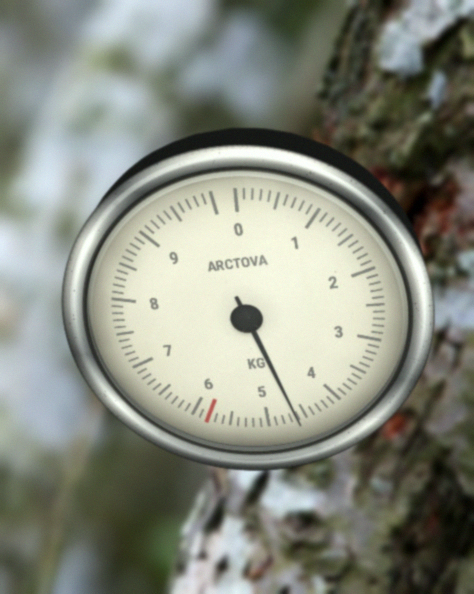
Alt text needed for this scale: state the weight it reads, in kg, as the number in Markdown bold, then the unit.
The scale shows **4.6** kg
